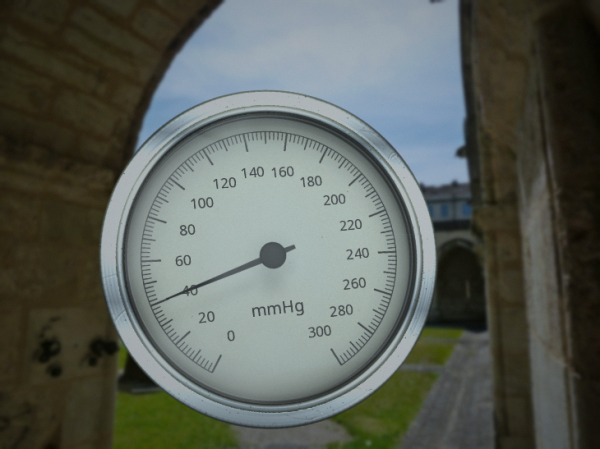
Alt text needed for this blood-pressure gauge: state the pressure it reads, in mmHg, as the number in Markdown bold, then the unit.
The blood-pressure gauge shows **40** mmHg
